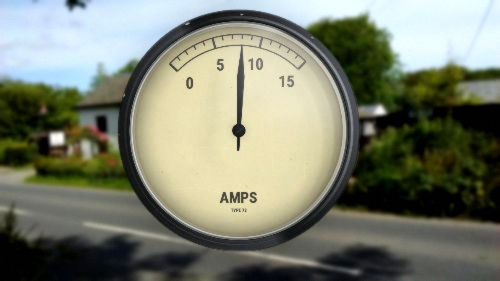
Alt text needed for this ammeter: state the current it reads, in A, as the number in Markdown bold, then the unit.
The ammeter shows **8** A
